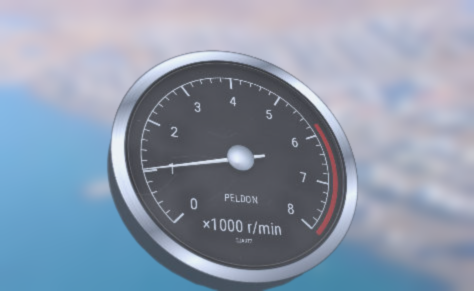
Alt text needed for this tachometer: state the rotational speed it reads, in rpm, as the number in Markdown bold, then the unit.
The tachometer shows **1000** rpm
